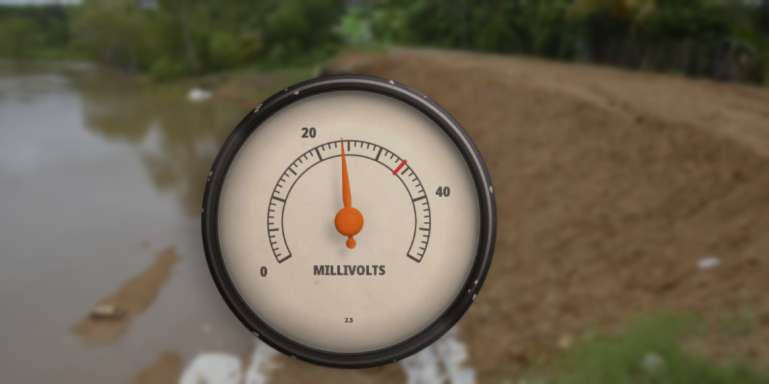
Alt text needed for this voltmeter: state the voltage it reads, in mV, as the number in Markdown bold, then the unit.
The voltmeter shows **24** mV
